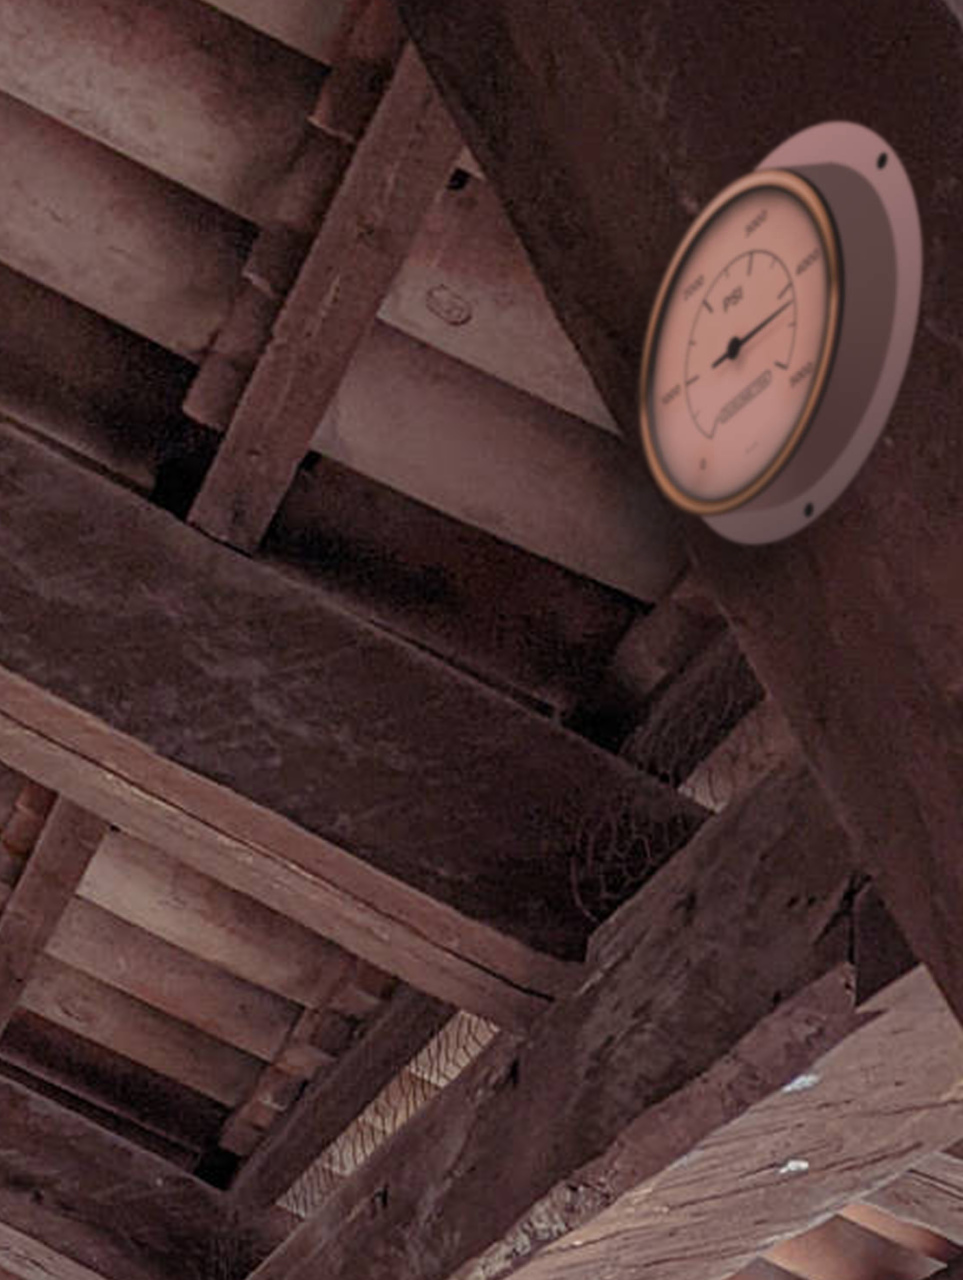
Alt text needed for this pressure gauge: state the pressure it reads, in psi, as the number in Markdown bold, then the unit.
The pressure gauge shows **4250** psi
